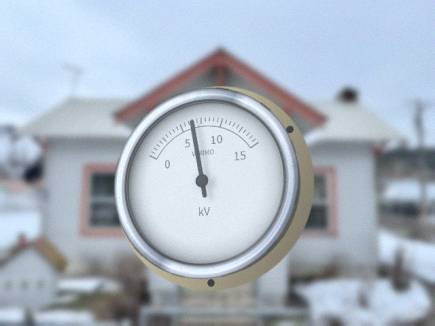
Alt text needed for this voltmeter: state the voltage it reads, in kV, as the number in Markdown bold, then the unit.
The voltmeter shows **6.5** kV
